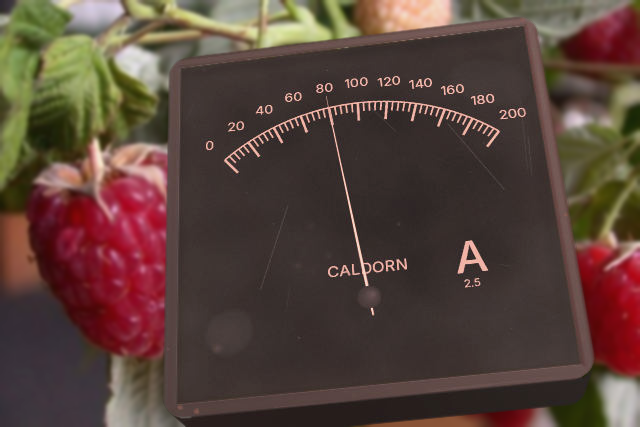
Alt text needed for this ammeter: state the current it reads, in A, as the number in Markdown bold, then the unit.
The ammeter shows **80** A
